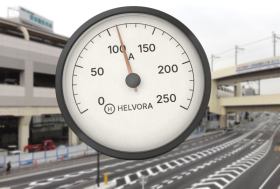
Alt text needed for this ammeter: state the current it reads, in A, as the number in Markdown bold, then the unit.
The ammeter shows **110** A
